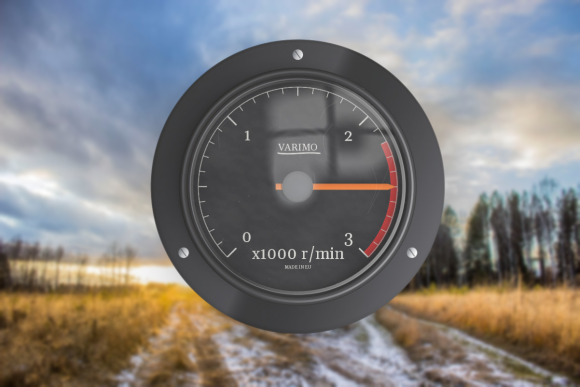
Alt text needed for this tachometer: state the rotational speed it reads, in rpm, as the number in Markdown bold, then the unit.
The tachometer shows **2500** rpm
